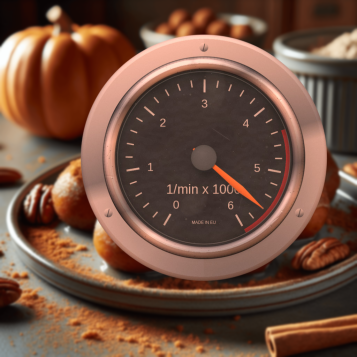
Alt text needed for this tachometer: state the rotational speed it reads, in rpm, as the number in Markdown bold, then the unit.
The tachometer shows **5600** rpm
